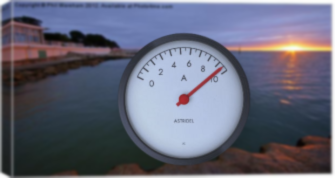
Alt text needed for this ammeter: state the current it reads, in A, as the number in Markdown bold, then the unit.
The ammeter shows **9.5** A
